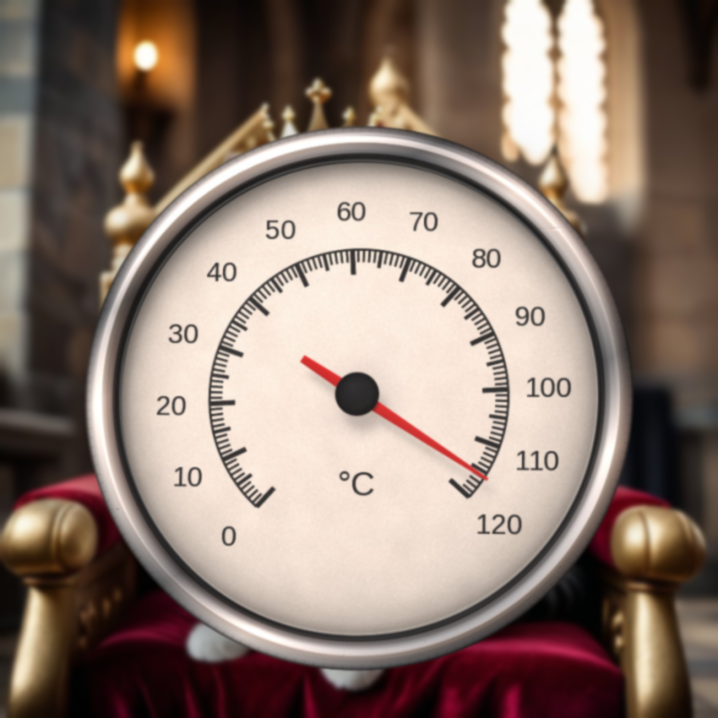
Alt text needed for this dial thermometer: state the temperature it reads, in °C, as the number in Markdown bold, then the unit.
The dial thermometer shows **116** °C
